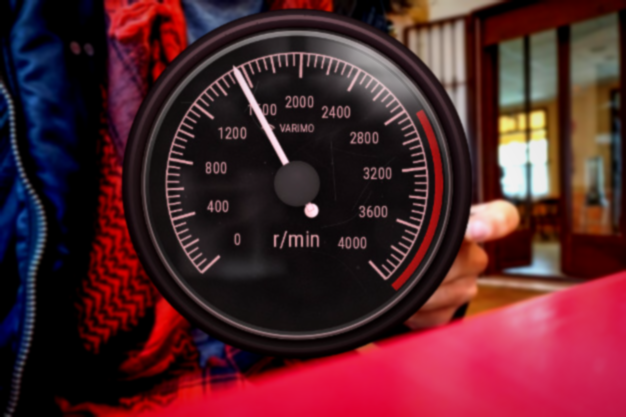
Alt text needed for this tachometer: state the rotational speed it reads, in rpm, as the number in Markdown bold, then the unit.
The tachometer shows **1550** rpm
